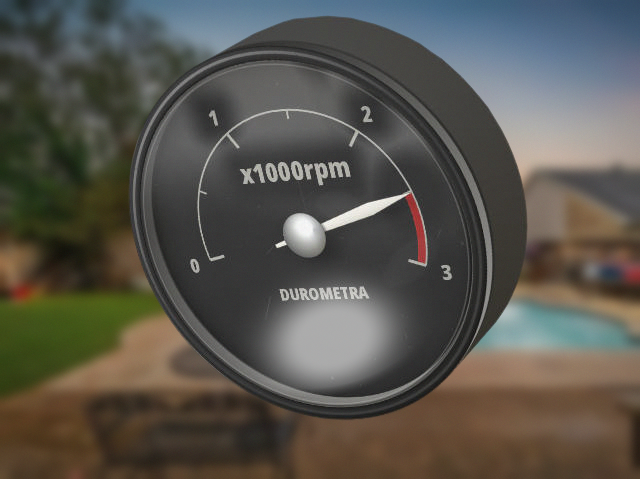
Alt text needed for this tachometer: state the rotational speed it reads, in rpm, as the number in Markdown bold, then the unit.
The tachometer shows **2500** rpm
